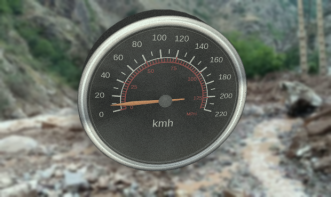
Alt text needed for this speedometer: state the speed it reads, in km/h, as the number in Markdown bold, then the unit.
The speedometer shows **10** km/h
